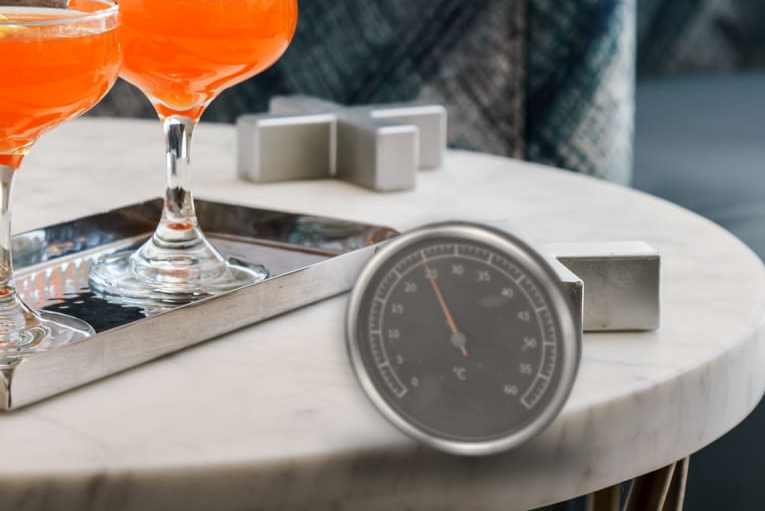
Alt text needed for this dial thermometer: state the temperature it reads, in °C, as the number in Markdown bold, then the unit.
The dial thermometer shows **25** °C
